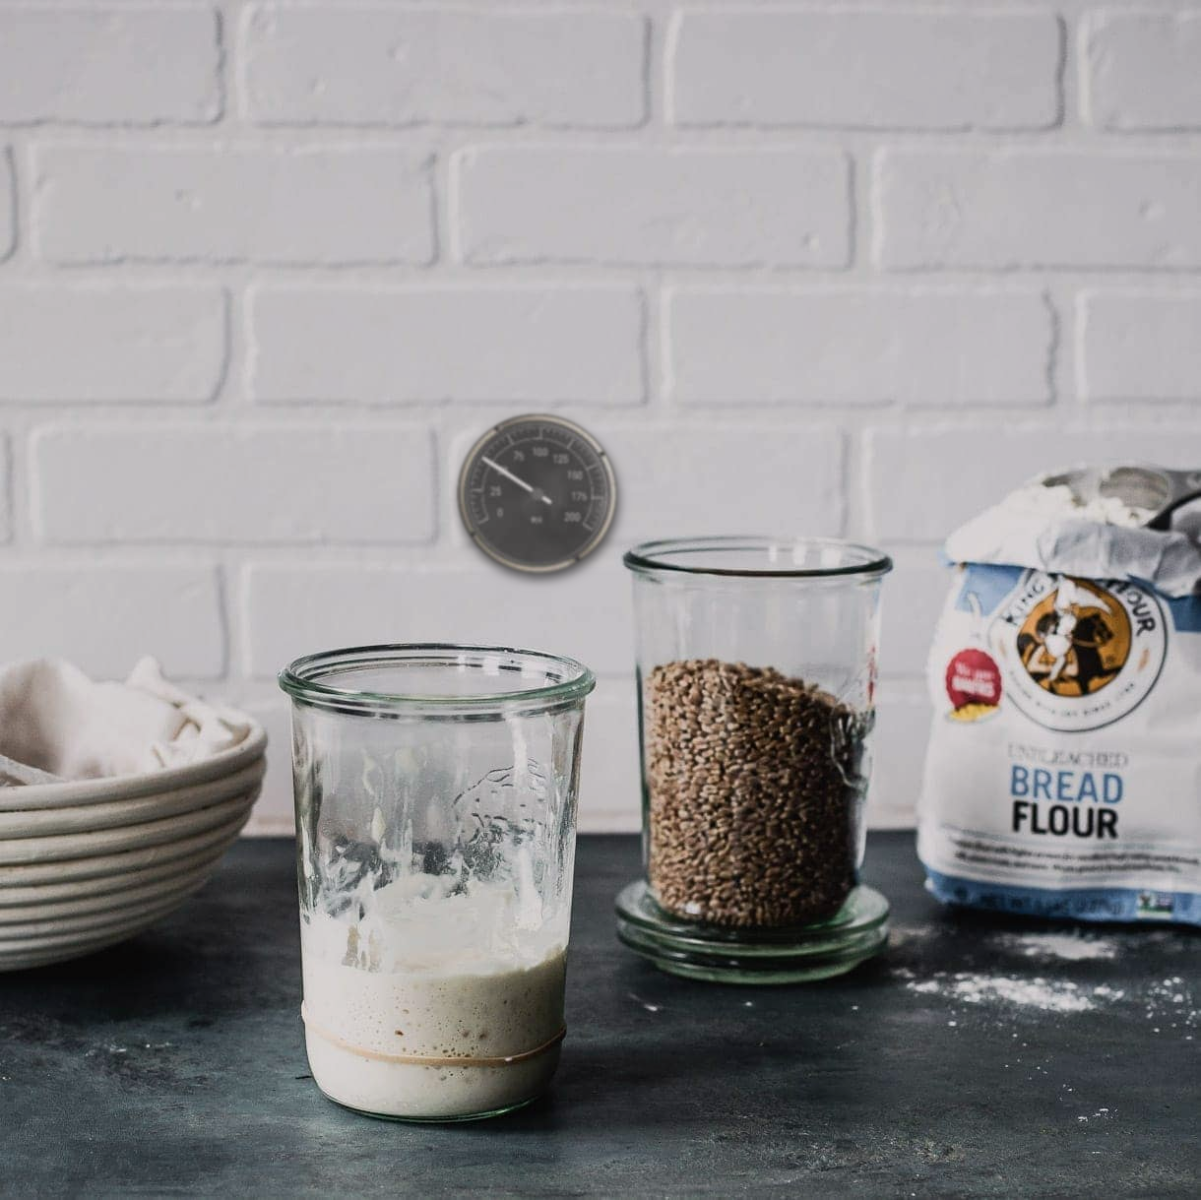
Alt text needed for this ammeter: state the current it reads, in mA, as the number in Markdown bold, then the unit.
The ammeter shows **50** mA
